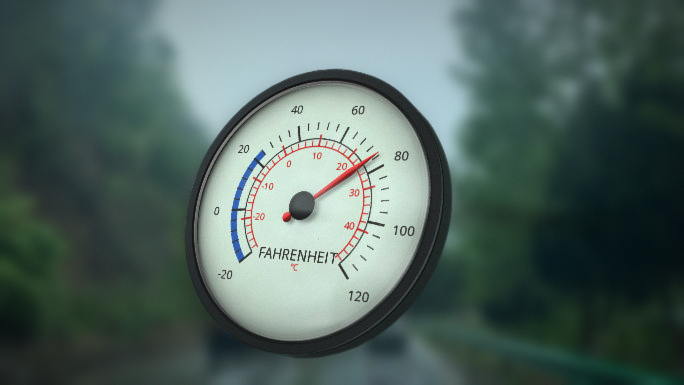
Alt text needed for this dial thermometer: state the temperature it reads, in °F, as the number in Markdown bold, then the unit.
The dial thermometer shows **76** °F
